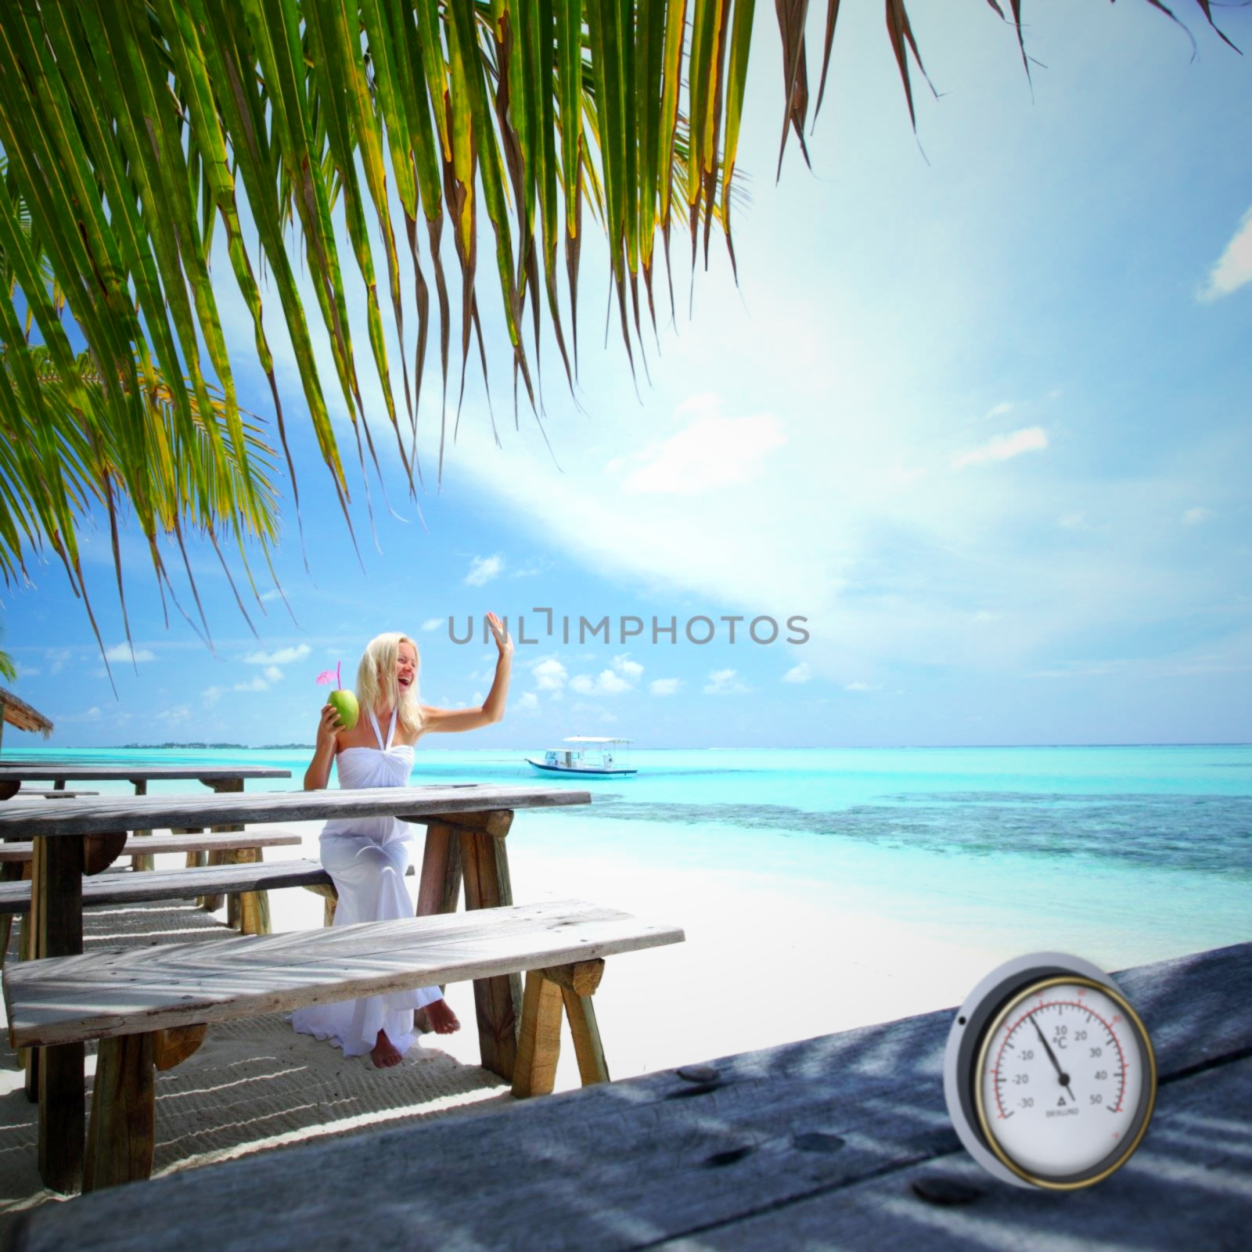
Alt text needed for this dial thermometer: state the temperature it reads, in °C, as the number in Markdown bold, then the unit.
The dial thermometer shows **0** °C
